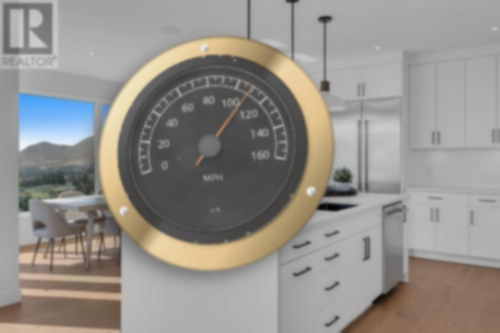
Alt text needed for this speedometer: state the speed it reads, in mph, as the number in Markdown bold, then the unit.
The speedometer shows **110** mph
